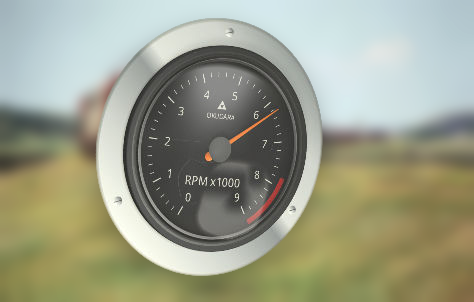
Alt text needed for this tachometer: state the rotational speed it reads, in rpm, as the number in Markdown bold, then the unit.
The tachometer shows **6200** rpm
